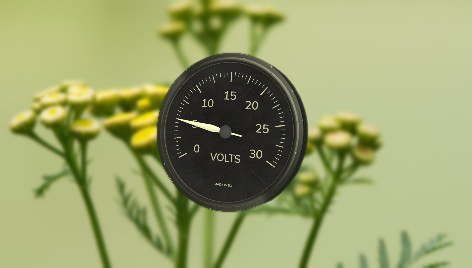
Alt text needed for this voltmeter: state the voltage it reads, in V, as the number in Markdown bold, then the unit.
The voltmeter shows **5** V
